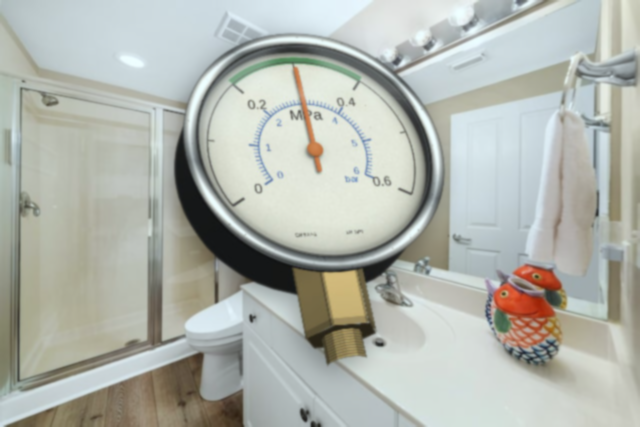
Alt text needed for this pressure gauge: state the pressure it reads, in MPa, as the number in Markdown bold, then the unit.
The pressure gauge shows **0.3** MPa
